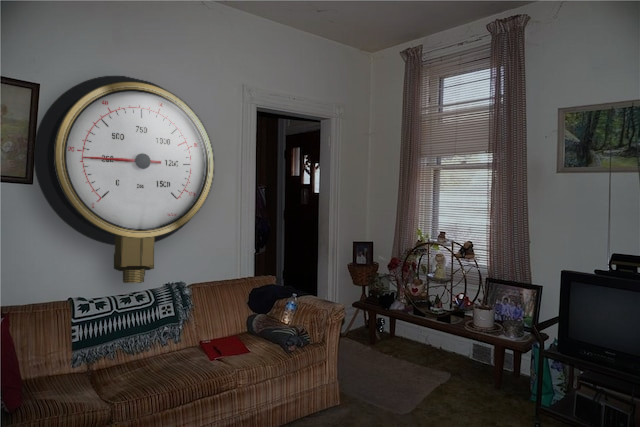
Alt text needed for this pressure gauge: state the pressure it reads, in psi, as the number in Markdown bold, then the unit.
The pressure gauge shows **250** psi
